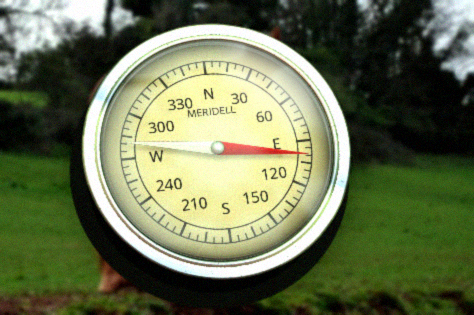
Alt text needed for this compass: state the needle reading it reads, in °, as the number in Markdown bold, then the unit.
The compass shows **100** °
